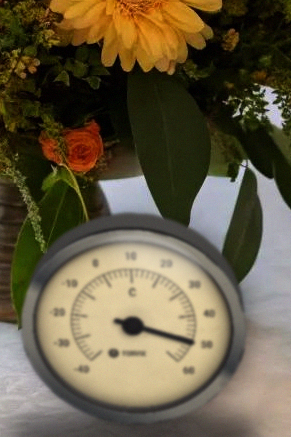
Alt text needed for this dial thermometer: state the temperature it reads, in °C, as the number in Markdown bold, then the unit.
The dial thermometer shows **50** °C
